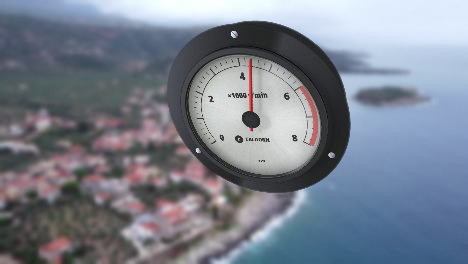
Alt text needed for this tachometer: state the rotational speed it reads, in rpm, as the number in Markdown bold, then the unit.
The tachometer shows **4400** rpm
